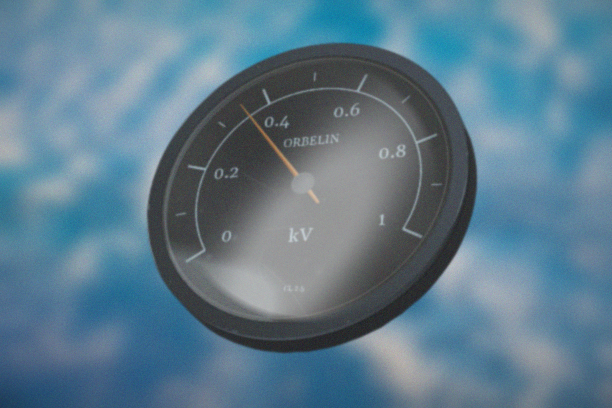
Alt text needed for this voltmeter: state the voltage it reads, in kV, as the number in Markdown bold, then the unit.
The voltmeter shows **0.35** kV
